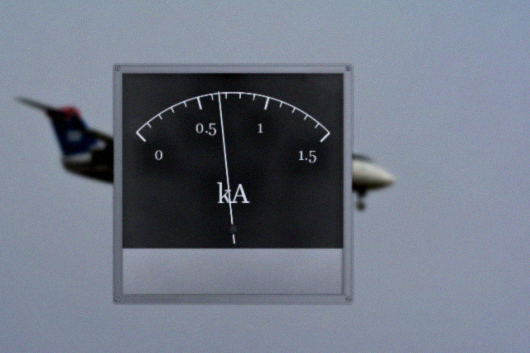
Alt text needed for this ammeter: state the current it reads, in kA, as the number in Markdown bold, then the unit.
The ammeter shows **0.65** kA
